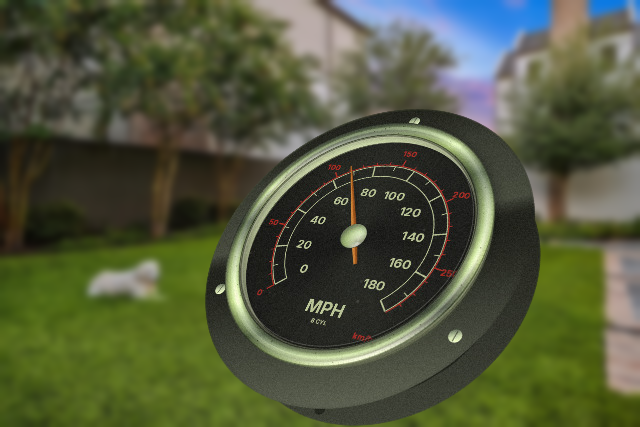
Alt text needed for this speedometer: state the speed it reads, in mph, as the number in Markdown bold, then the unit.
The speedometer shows **70** mph
